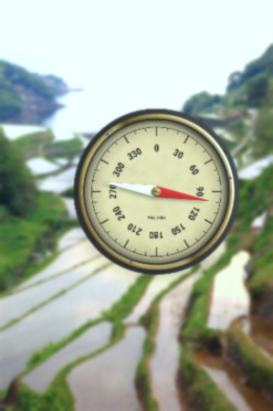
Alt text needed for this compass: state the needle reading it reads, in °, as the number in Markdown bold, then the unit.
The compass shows **100** °
